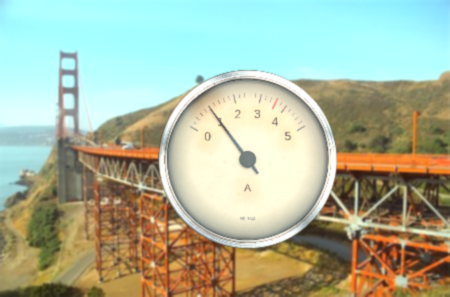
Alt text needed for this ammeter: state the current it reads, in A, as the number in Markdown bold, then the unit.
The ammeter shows **1** A
